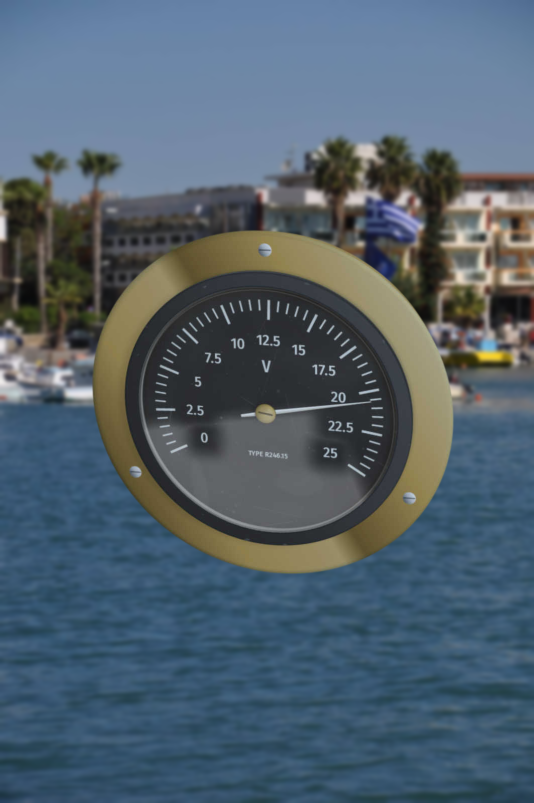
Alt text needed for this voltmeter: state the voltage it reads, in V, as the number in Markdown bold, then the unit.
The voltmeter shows **20.5** V
